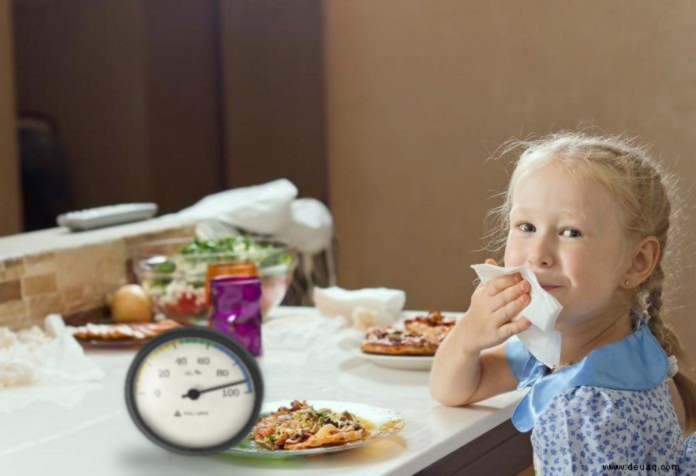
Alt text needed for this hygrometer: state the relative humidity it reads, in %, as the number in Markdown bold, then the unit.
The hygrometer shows **92** %
